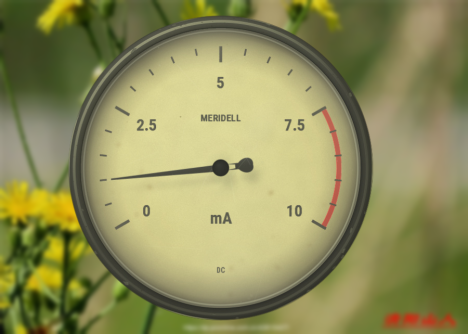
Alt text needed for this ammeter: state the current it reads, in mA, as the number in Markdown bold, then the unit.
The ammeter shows **1** mA
